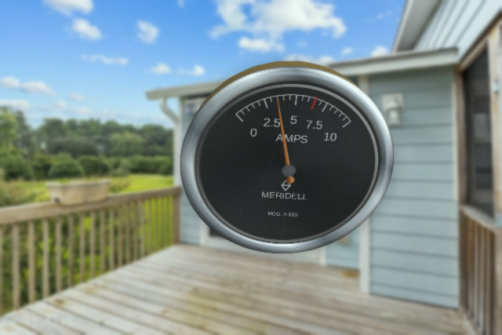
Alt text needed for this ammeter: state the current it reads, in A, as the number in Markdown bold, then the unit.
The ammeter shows **3.5** A
